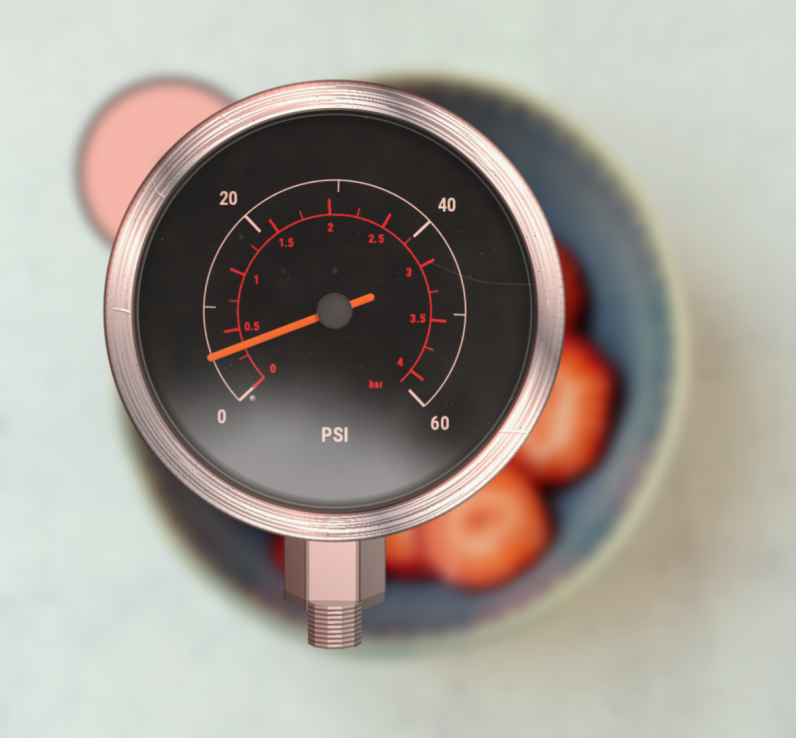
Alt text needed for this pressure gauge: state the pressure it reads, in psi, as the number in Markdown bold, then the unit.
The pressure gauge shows **5** psi
